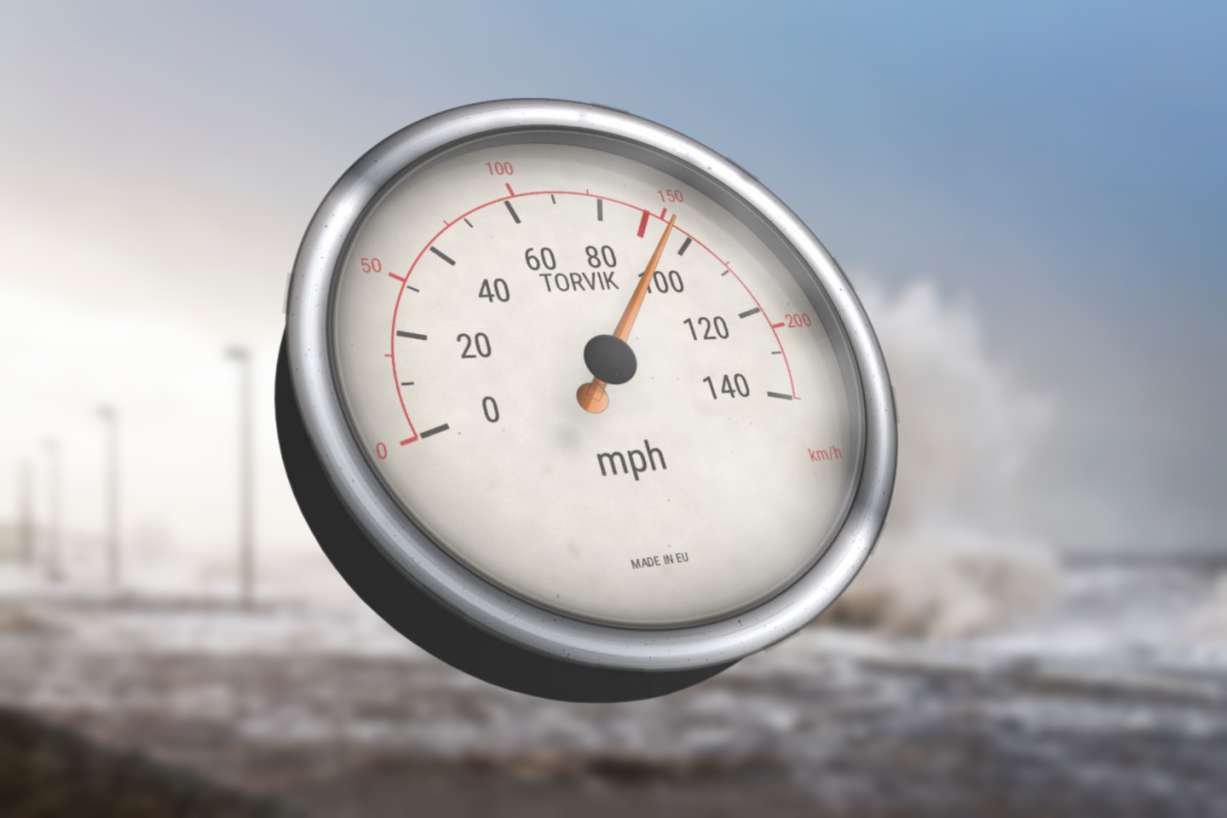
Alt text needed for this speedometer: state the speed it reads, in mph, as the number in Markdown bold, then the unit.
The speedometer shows **95** mph
